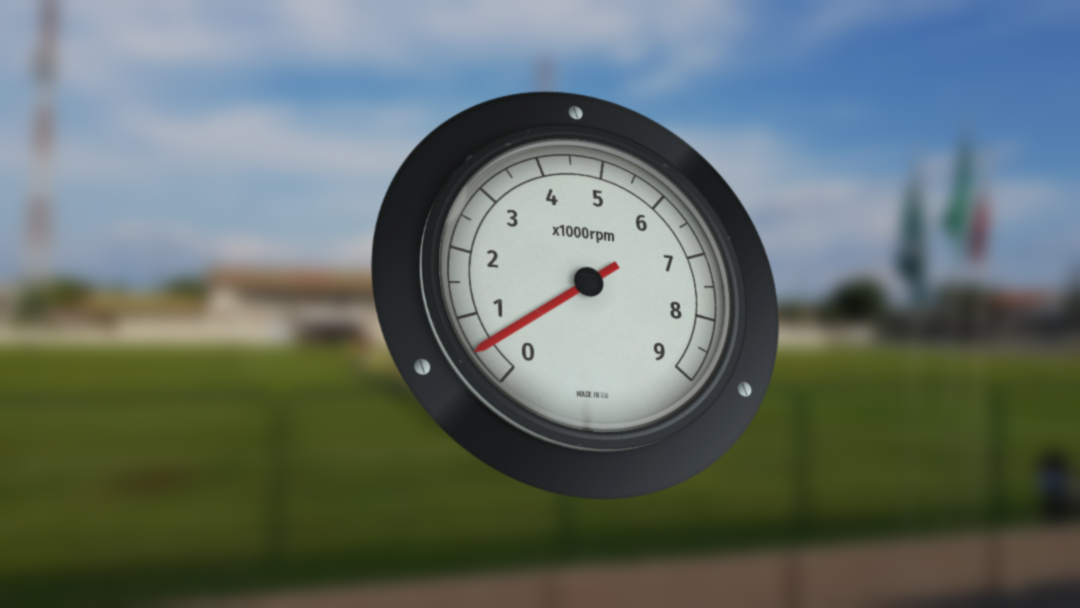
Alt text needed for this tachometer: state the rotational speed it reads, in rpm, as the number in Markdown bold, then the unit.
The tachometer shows **500** rpm
